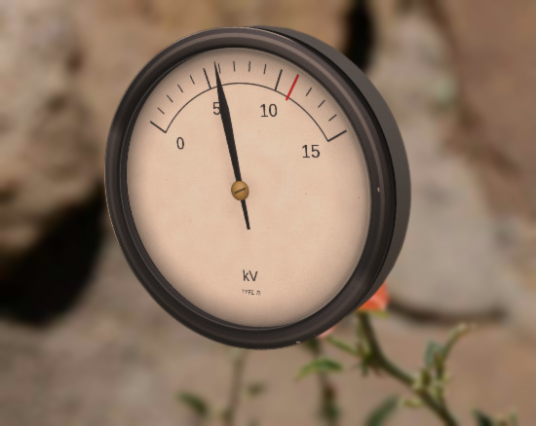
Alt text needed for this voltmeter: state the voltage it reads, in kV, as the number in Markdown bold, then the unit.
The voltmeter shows **6** kV
